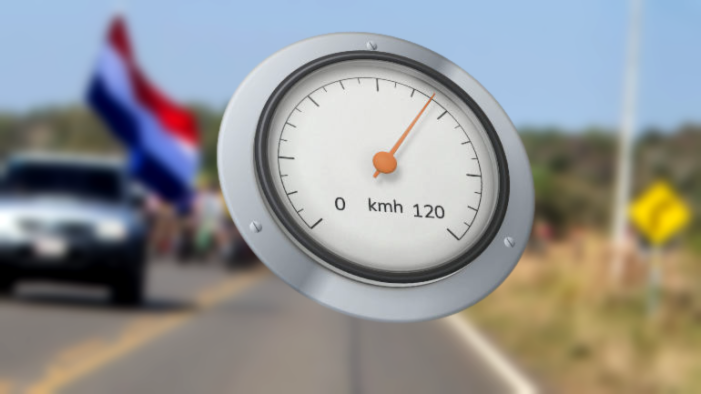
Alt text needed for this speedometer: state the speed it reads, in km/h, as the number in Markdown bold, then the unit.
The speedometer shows **75** km/h
